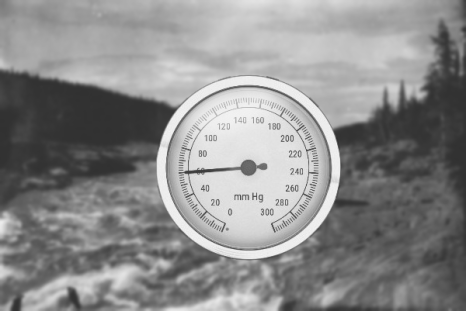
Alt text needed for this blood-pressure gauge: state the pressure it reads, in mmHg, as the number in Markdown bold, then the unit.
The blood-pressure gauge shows **60** mmHg
